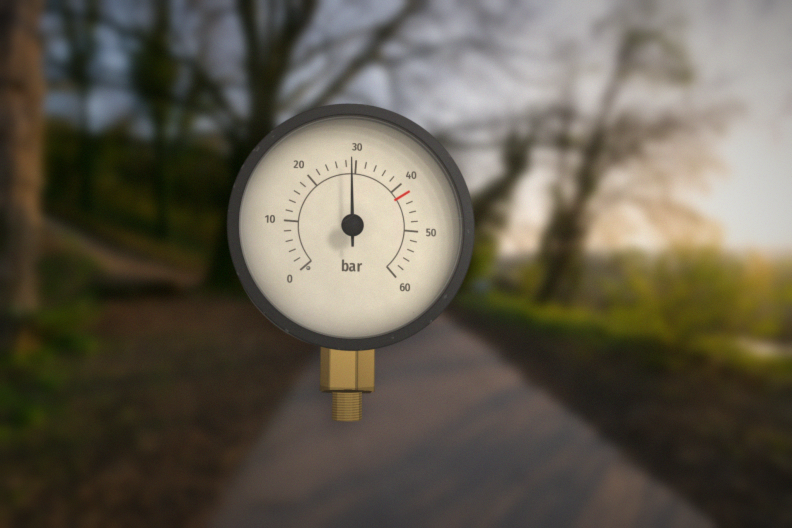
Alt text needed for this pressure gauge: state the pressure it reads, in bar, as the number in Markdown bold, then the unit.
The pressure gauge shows **29** bar
